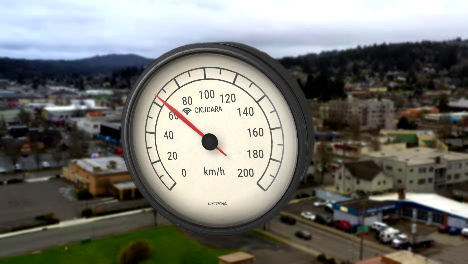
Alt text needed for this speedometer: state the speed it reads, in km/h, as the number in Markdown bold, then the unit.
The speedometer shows **65** km/h
